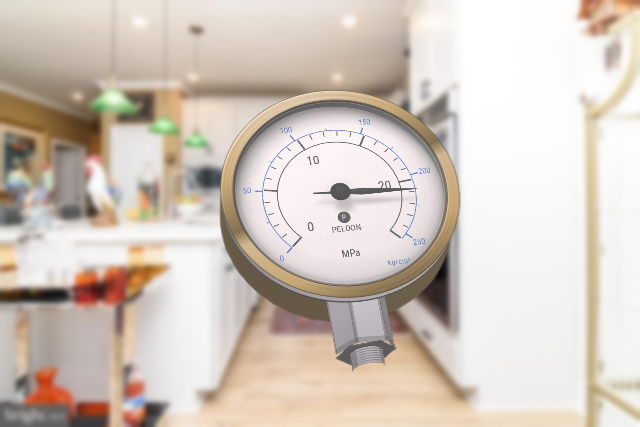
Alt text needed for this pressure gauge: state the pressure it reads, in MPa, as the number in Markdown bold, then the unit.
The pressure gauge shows **21** MPa
